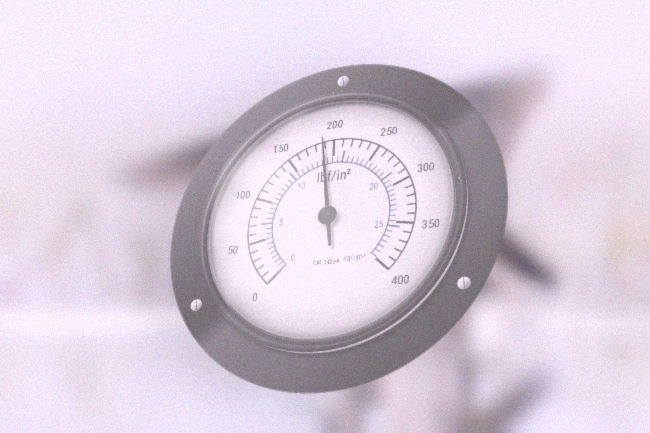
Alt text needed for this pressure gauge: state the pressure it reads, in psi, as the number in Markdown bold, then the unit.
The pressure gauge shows **190** psi
